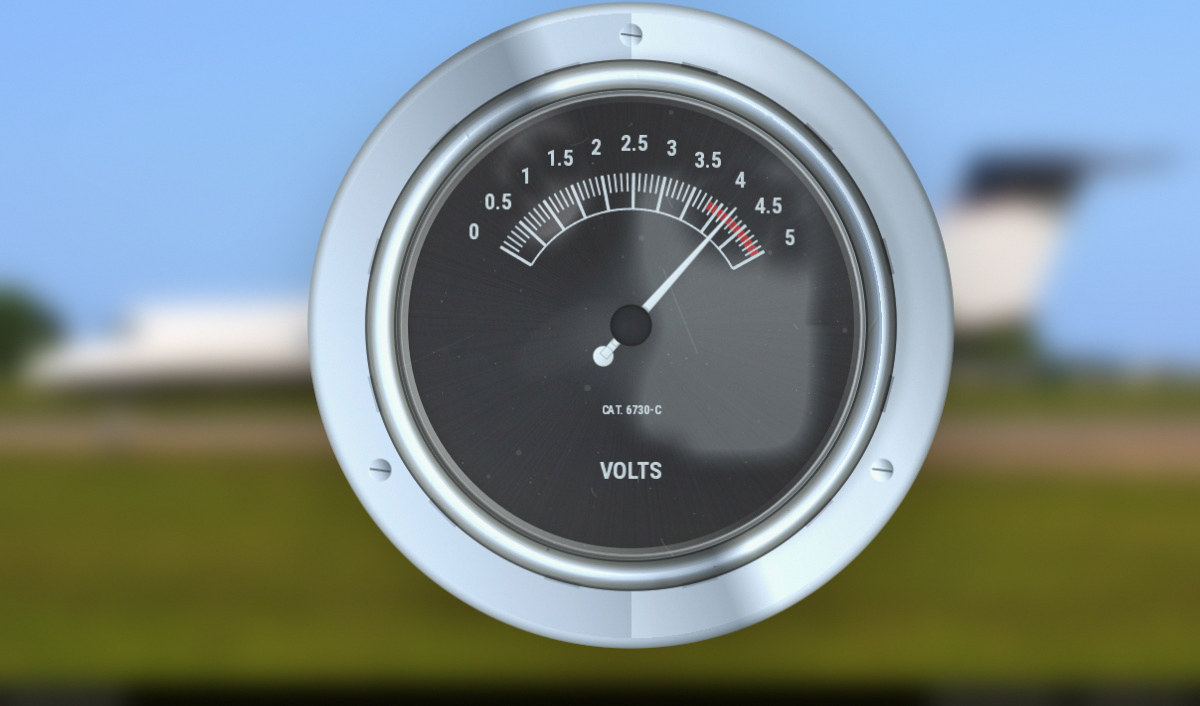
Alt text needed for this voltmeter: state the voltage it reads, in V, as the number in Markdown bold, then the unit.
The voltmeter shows **4.2** V
